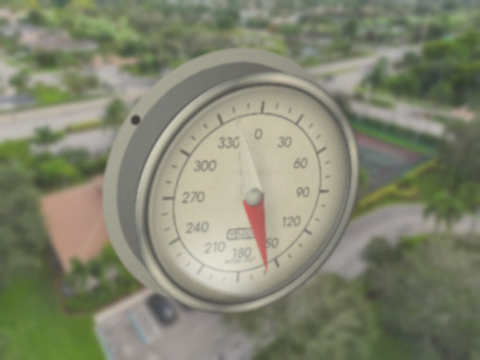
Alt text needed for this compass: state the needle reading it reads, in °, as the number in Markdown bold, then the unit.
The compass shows **160** °
